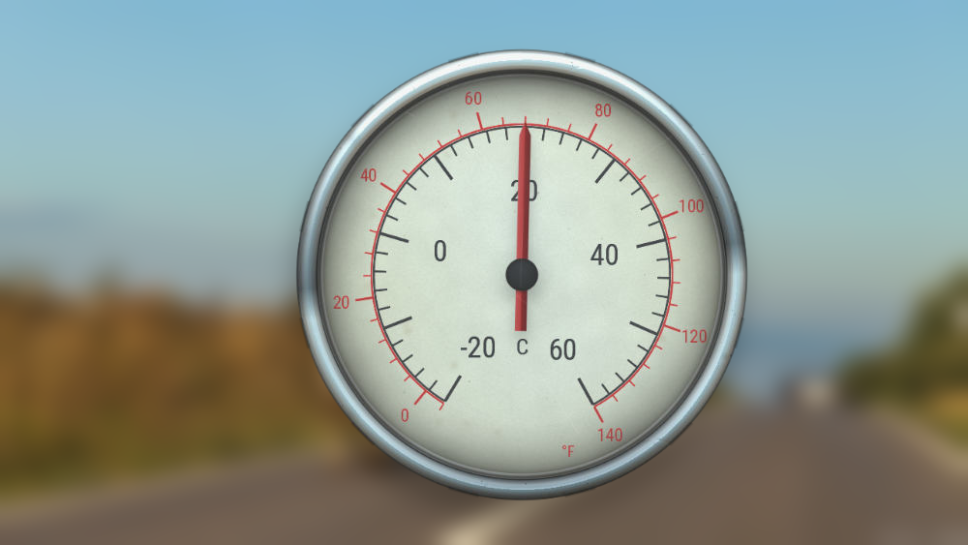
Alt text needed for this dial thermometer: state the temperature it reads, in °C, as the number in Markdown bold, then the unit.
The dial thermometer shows **20** °C
